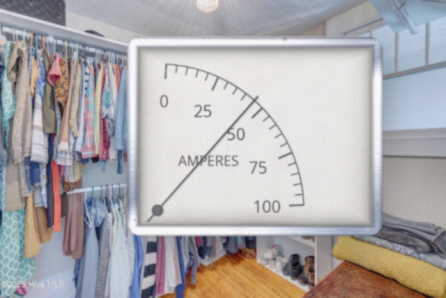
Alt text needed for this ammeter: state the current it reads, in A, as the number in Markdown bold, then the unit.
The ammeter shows **45** A
